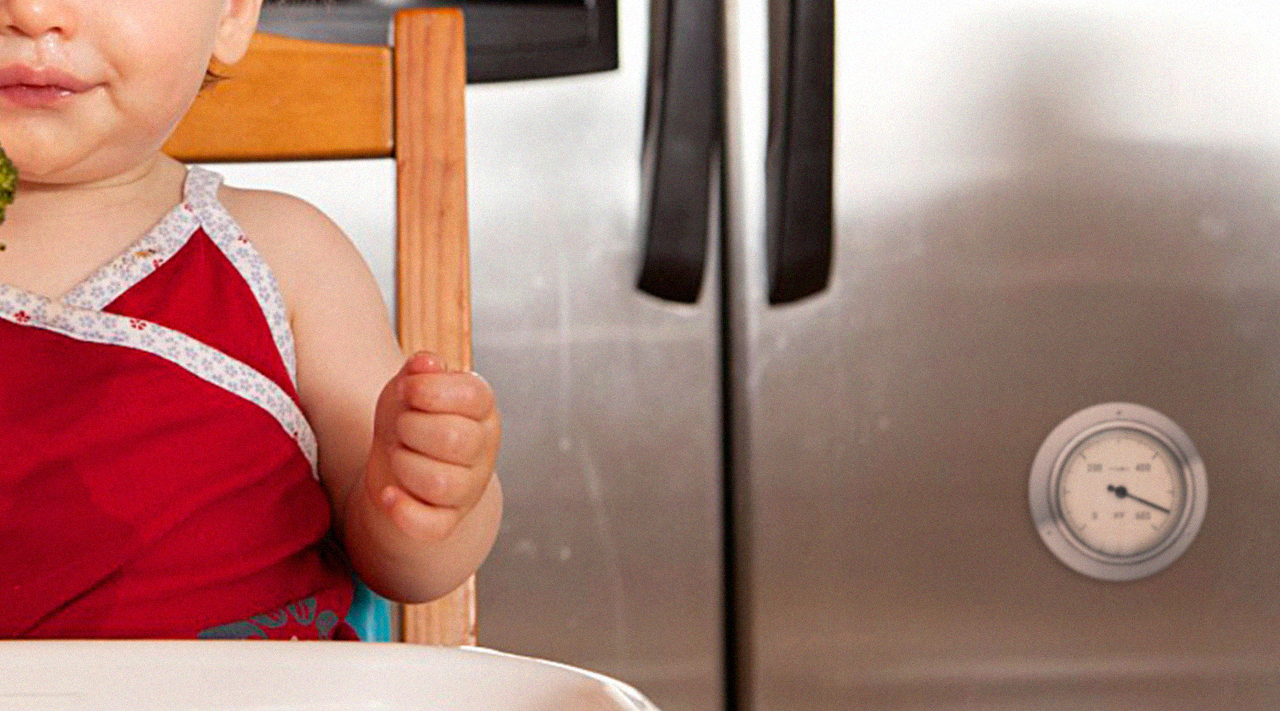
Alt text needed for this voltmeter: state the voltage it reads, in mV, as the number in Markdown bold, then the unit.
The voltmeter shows **550** mV
